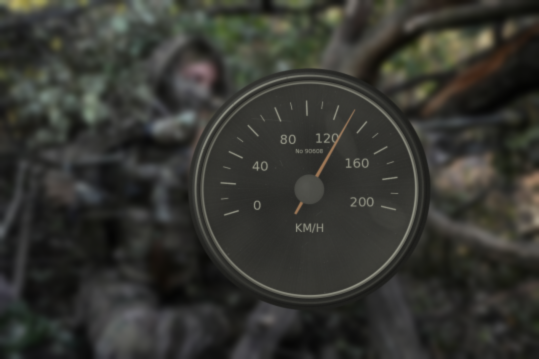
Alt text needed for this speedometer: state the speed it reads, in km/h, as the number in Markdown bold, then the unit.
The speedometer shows **130** km/h
